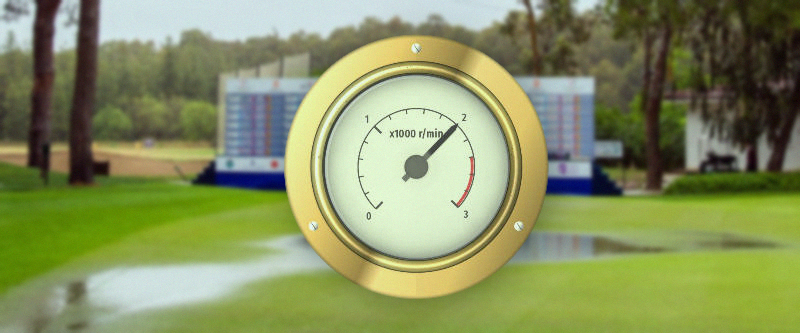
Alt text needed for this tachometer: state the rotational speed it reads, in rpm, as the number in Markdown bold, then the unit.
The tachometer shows **2000** rpm
